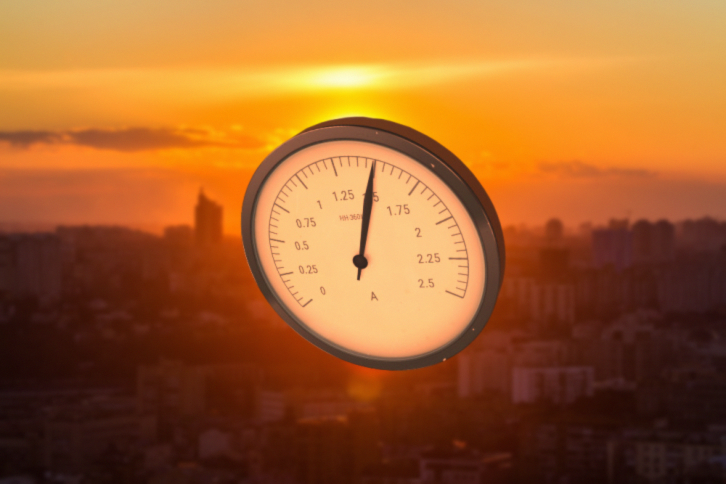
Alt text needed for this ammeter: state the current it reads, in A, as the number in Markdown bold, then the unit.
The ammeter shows **1.5** A
